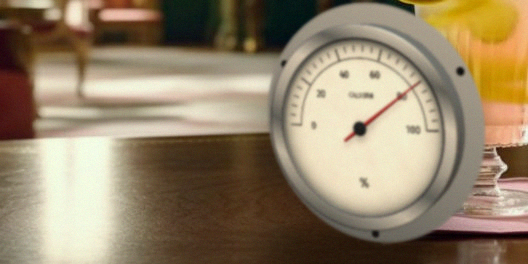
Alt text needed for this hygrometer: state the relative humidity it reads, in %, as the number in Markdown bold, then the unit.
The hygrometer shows **80** %
